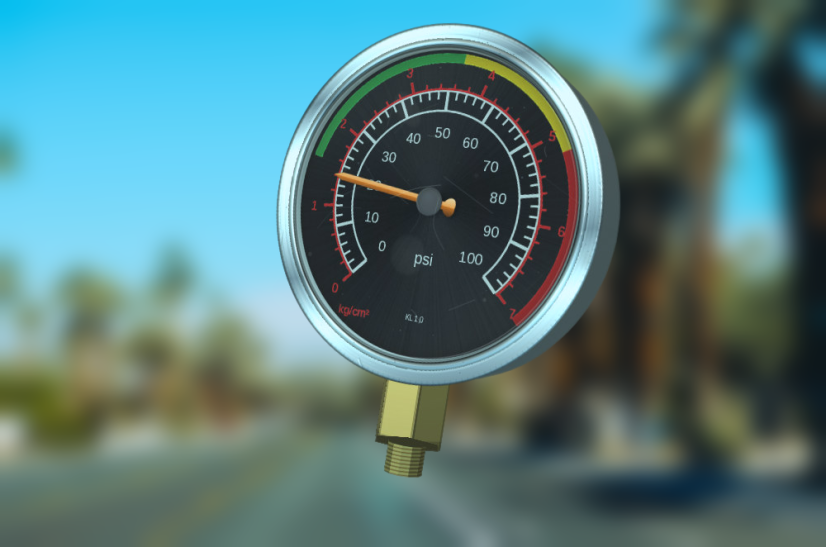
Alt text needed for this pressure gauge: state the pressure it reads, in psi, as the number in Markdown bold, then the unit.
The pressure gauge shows **20** psi
